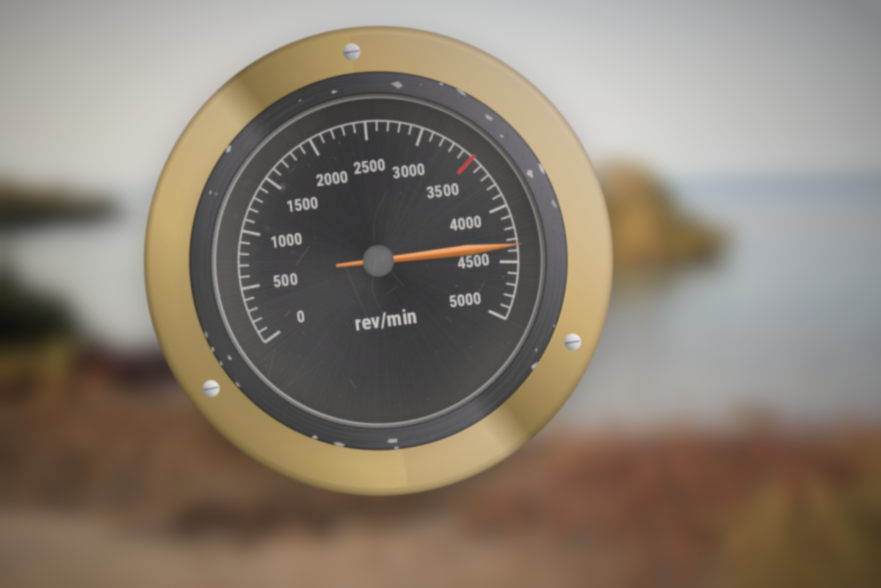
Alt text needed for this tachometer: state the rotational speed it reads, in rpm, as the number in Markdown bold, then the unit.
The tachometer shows **4350** rpm
